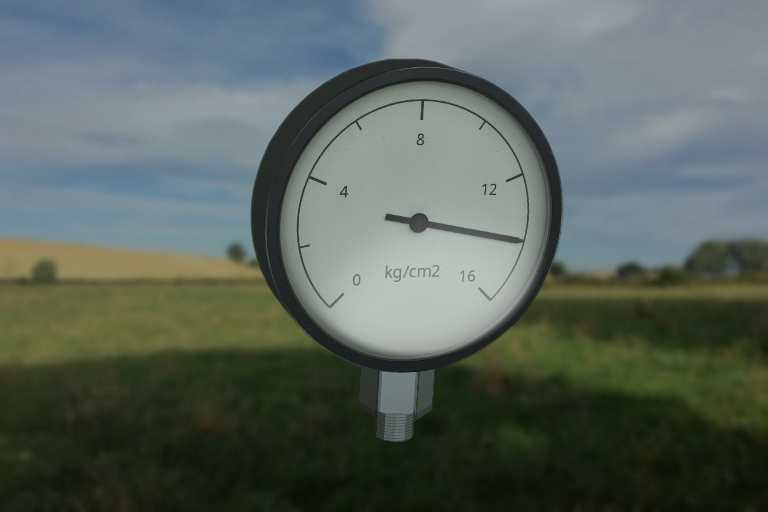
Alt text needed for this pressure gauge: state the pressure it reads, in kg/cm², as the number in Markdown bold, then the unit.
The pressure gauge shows **14** kg/cm²
